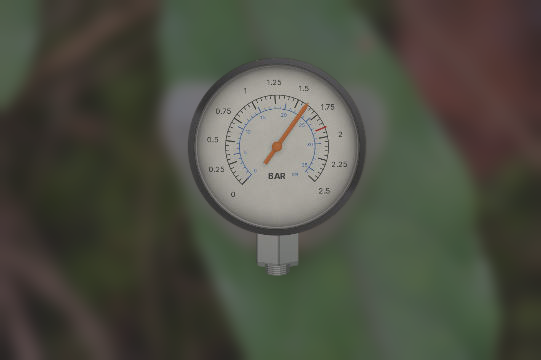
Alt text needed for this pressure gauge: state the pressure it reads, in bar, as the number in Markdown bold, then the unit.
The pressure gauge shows **1.6** bar
